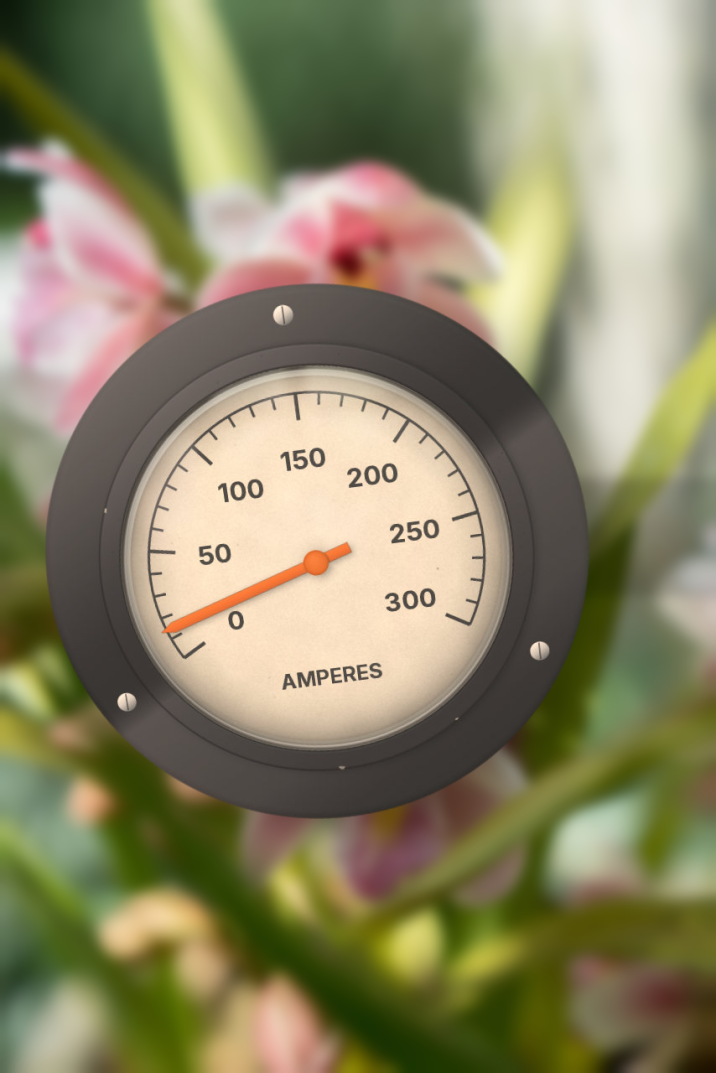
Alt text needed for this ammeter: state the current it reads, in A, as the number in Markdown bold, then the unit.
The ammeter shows **15** A
